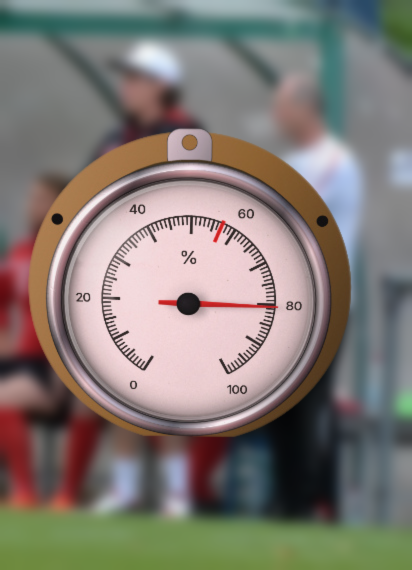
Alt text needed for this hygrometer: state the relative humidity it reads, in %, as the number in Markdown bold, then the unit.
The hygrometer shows **80** %
